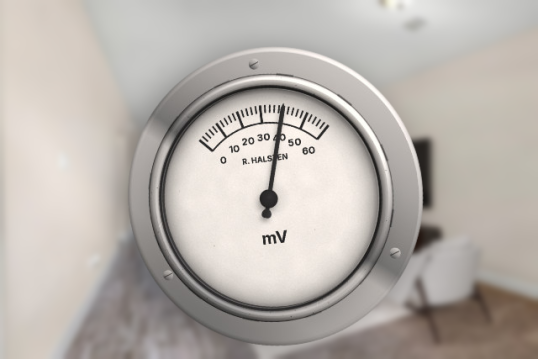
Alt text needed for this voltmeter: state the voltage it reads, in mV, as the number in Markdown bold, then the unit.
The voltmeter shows **40** mV
